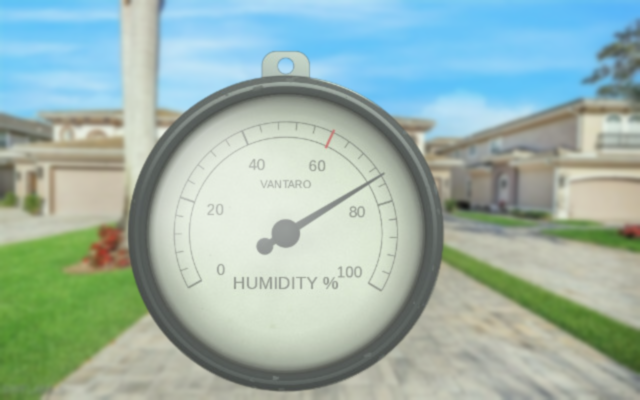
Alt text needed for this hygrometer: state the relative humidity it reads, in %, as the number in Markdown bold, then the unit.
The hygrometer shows **74** %
